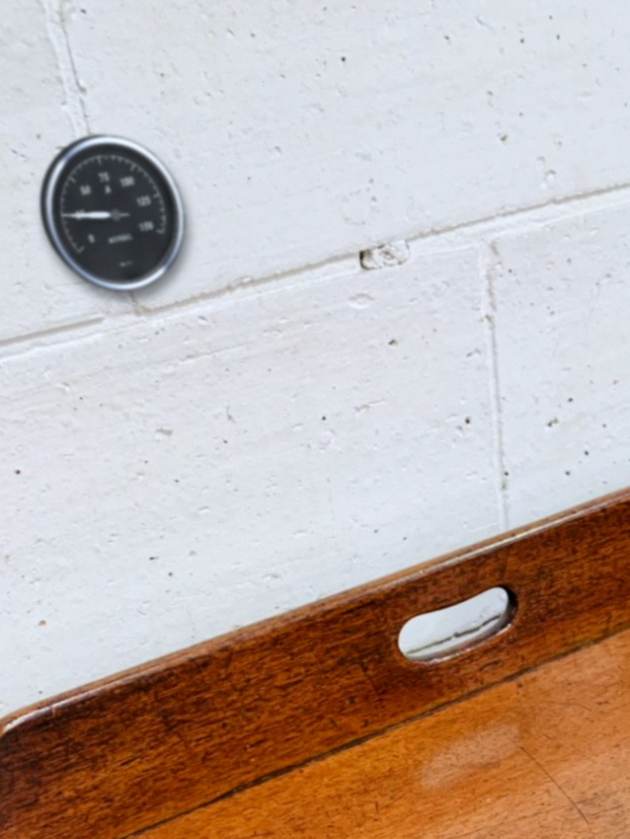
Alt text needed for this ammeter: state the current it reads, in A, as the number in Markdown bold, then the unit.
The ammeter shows **25** A
